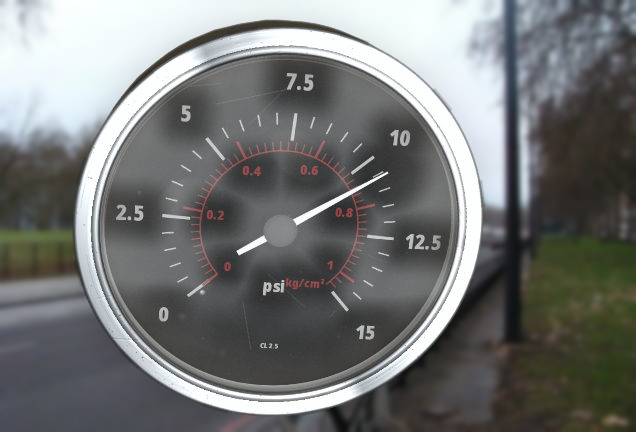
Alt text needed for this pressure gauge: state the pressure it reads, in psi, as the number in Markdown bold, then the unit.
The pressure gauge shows **10.5** psi
